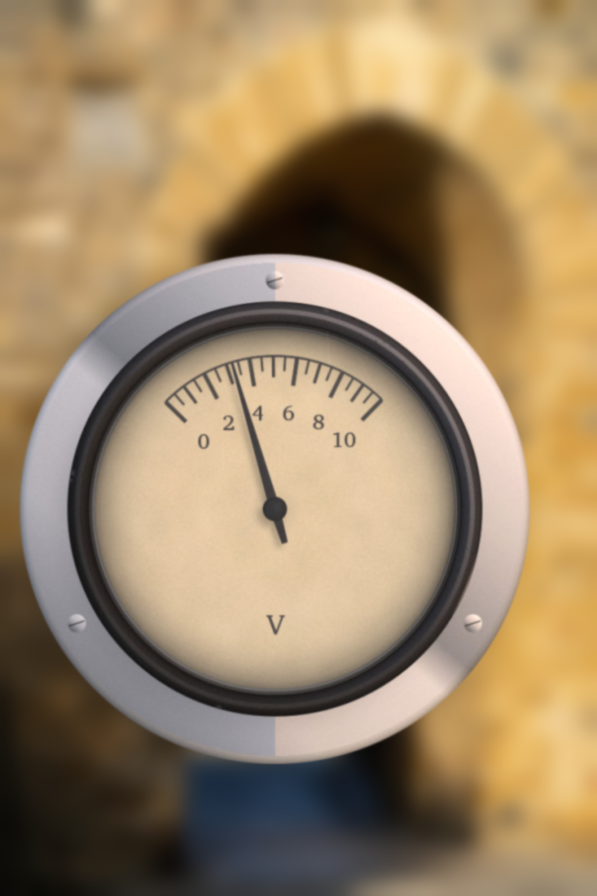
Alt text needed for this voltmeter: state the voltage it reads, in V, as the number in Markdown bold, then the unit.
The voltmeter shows **3.25** V
